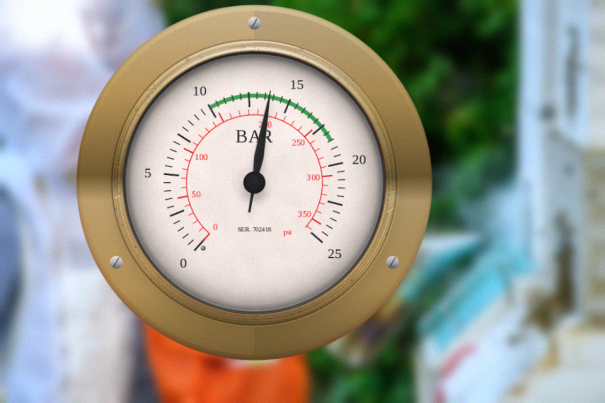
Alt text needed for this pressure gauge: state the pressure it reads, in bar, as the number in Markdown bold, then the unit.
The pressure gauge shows **13.75** bar
